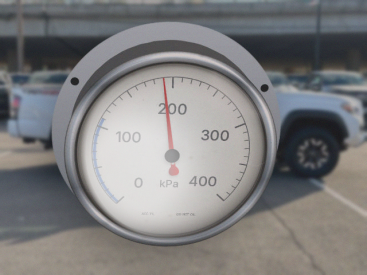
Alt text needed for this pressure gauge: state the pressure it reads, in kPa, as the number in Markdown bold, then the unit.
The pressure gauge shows **190** kPa
